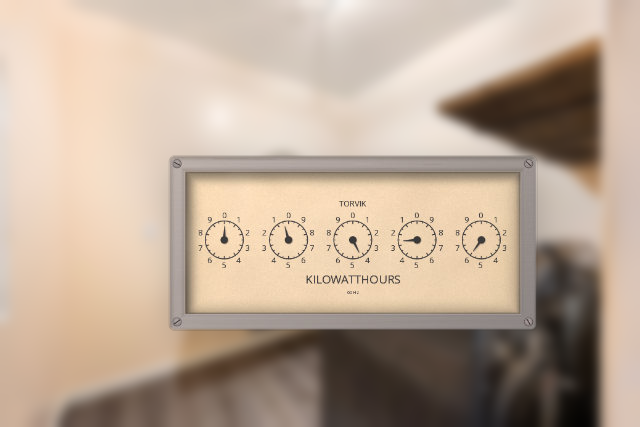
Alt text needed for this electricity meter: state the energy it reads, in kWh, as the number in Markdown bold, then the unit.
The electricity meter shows **426** kWh
